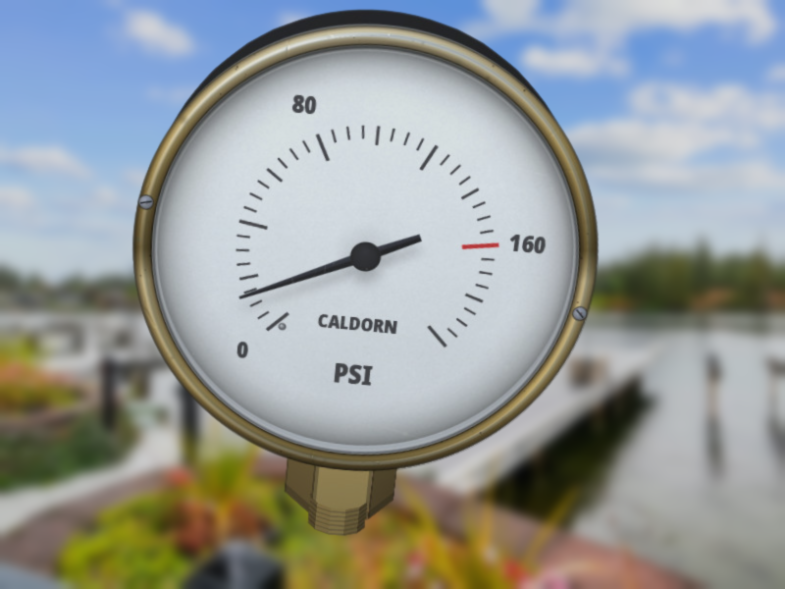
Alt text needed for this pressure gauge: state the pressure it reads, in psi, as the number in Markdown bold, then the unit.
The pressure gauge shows **15** psi
